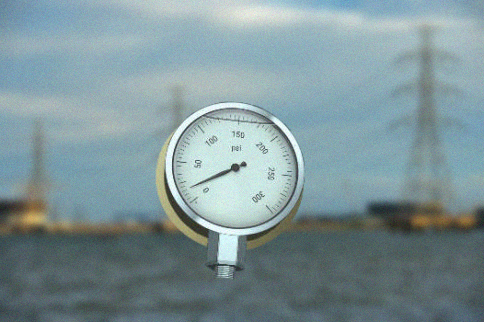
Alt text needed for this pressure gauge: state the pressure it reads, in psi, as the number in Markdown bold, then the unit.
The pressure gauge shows **15** psi
